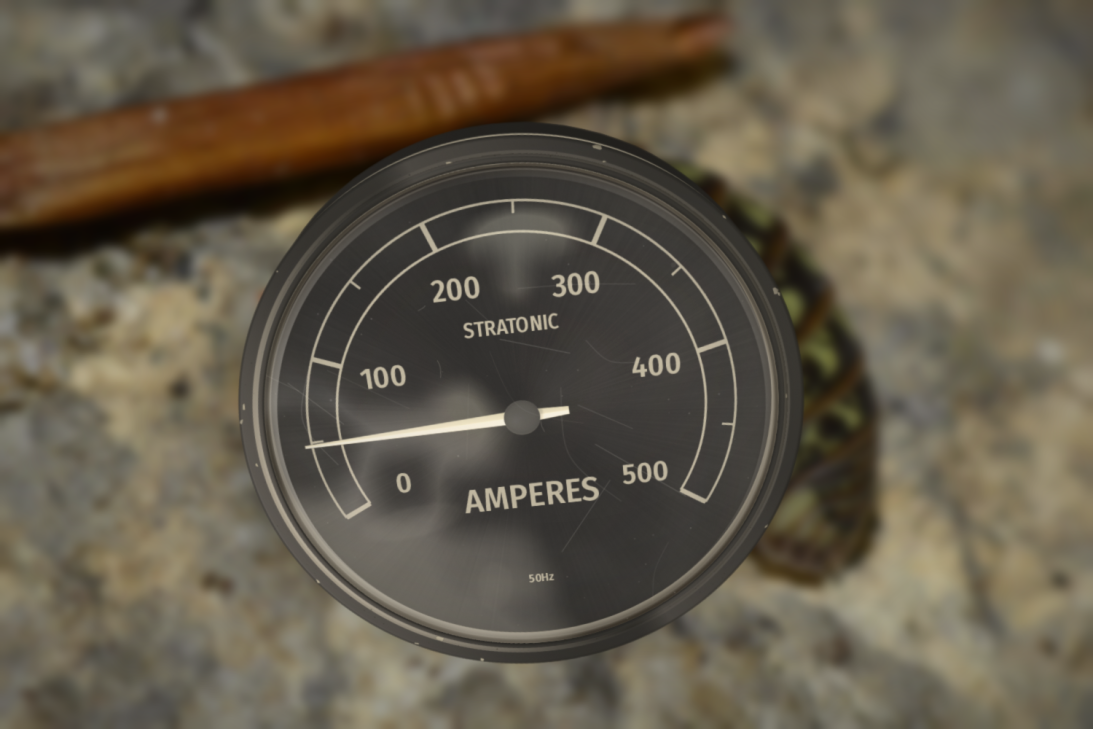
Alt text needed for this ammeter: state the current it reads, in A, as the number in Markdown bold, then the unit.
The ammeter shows **50** A
